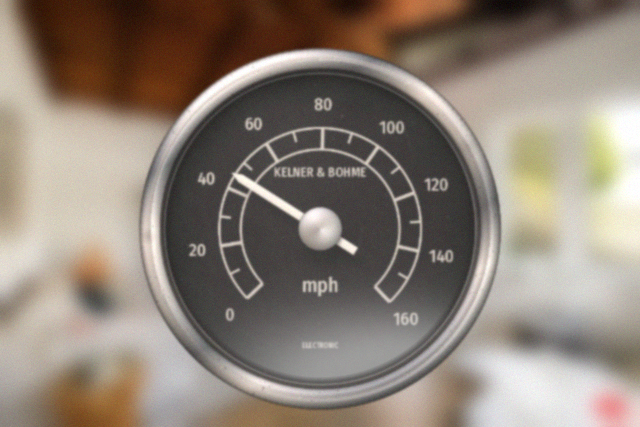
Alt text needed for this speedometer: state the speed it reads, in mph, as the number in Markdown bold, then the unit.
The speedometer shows **45** mph
